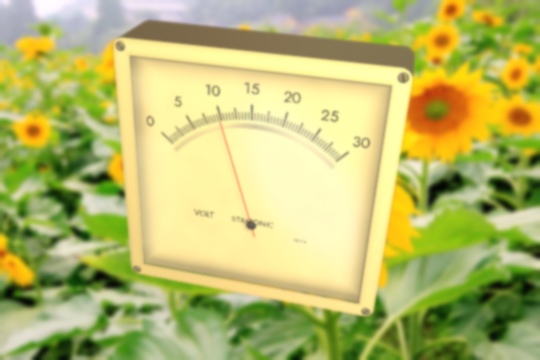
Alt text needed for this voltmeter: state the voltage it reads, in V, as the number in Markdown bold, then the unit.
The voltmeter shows **10** V
